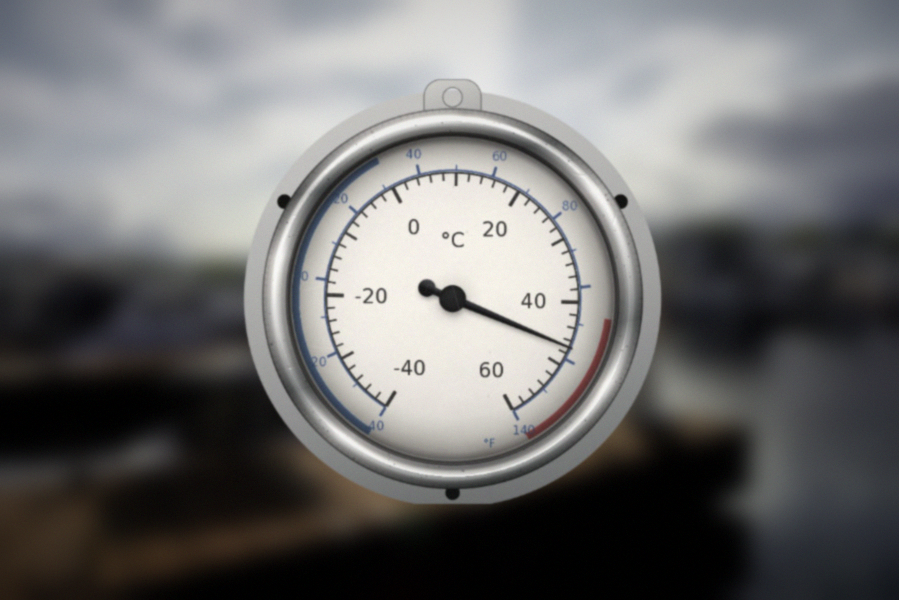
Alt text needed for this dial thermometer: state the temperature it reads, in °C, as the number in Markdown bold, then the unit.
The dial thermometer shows **47** °C
